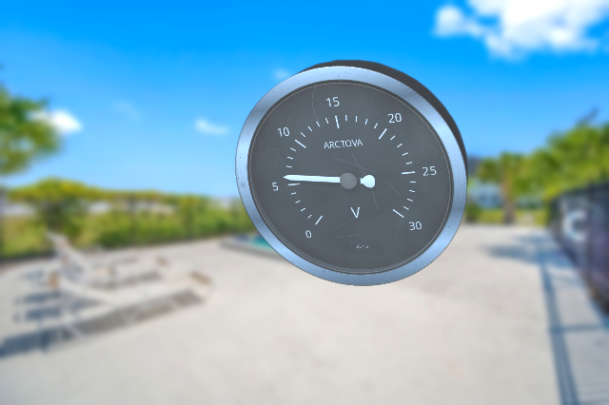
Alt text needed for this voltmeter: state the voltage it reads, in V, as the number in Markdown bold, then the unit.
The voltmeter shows **6** V
